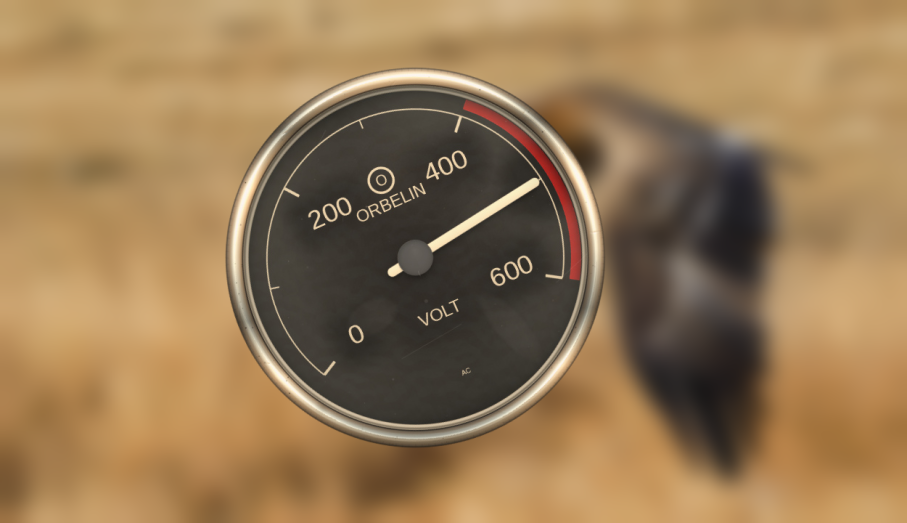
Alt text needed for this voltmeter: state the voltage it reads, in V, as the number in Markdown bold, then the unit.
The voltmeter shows **500** V
